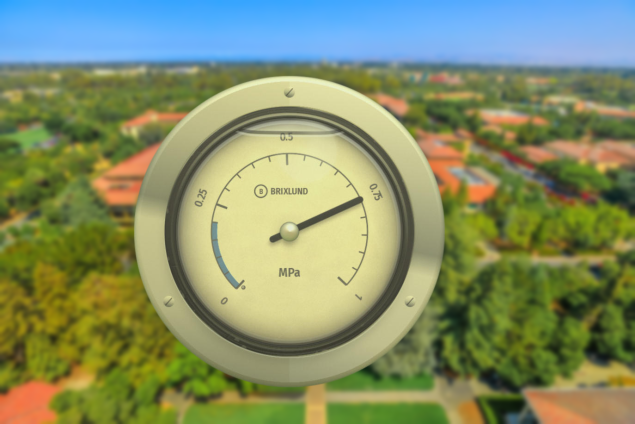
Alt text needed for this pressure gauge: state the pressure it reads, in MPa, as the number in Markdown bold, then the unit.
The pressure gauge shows **0.75** MPa
